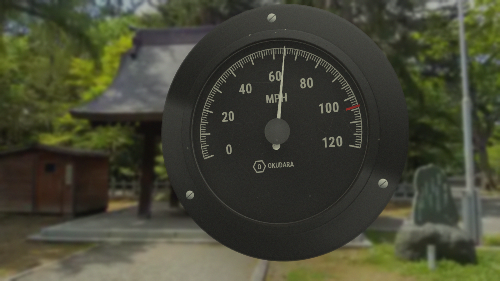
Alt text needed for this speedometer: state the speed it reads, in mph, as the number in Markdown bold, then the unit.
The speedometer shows **65** mph
